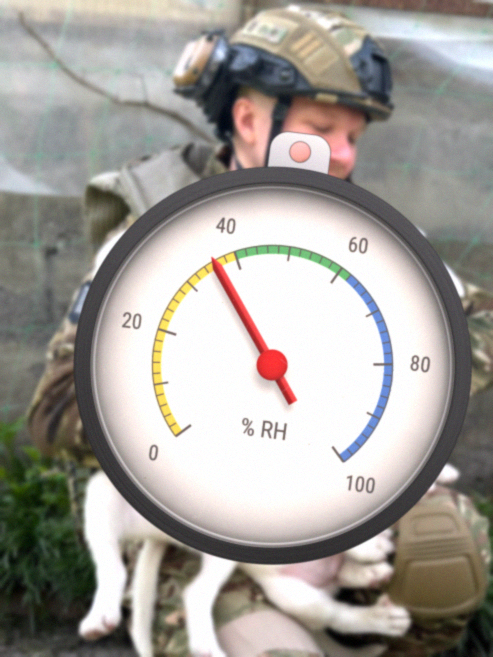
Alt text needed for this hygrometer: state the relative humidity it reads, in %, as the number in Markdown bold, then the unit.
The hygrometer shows **36** %
